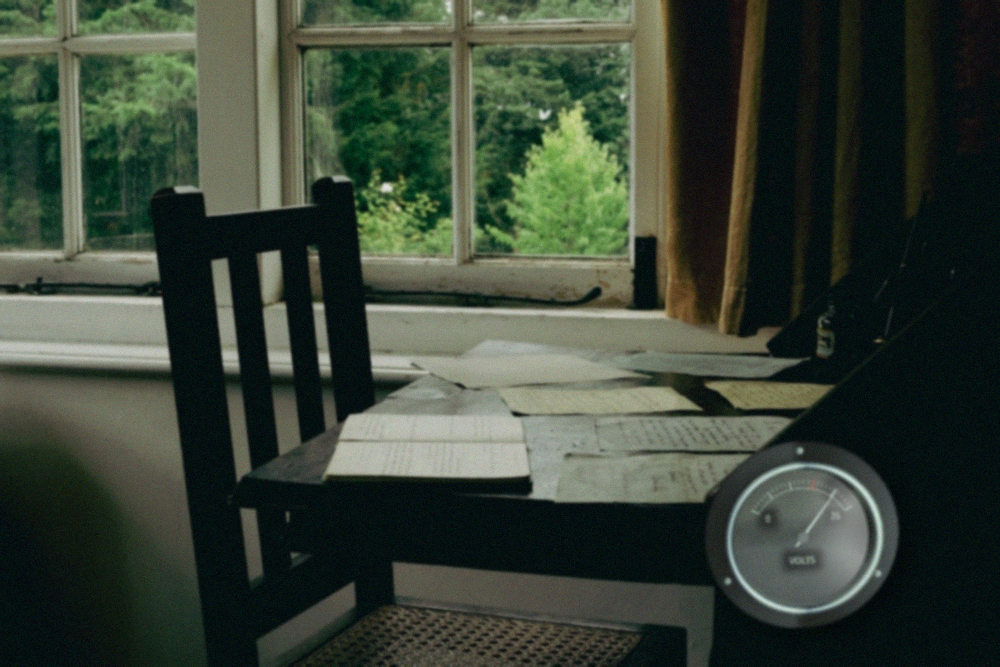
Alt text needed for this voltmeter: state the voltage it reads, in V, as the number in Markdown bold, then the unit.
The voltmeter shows **20** V
